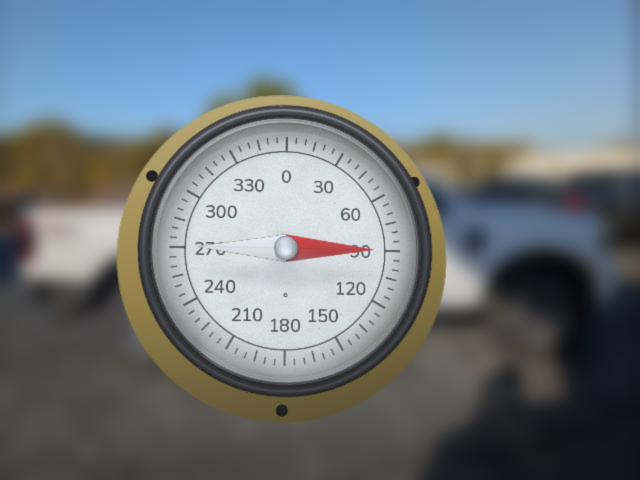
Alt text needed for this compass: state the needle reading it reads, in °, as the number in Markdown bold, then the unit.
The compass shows **90** °
